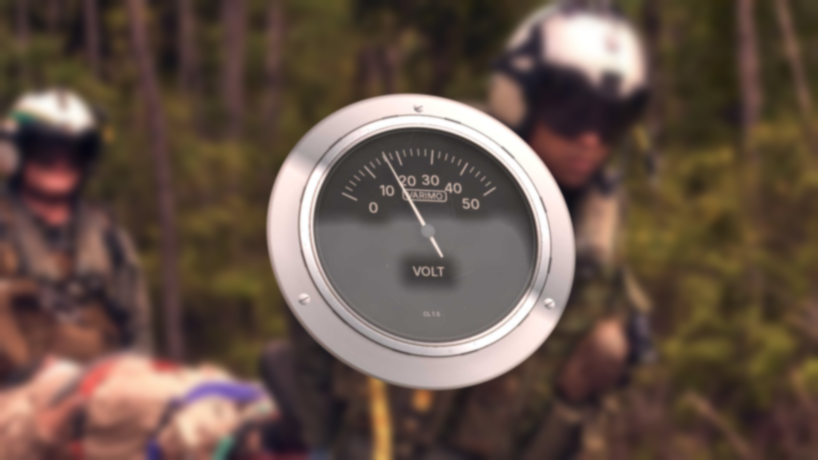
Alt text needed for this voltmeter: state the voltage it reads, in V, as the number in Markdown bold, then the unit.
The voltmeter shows **16** V
